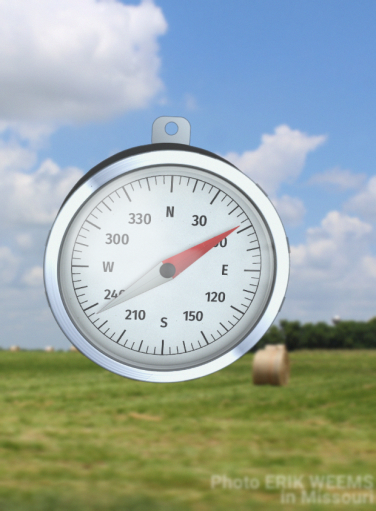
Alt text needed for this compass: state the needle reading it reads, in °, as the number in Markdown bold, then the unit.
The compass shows **55** °
